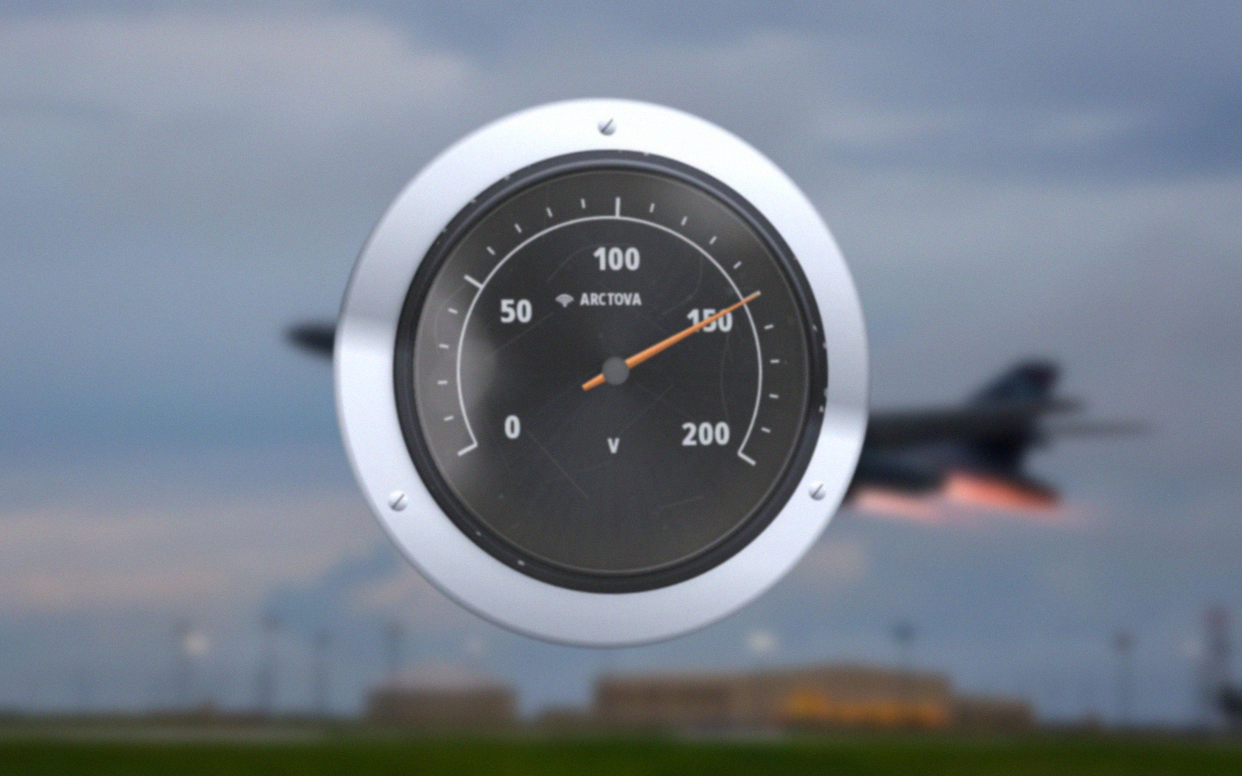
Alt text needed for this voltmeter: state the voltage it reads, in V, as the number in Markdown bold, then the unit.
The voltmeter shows **150** V
